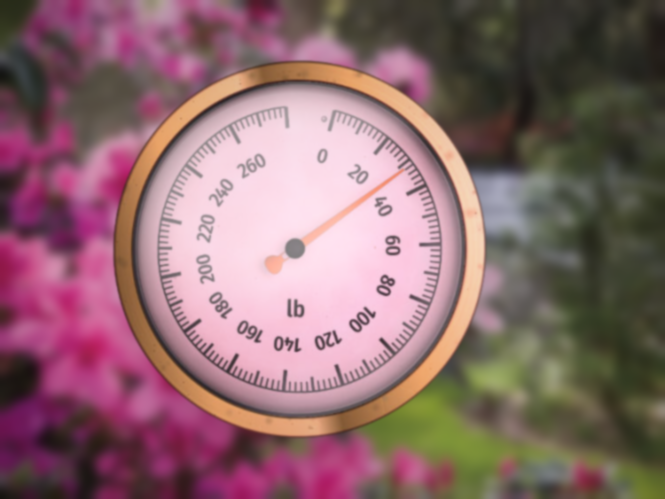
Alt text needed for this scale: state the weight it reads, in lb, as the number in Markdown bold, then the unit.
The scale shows **32** lb
